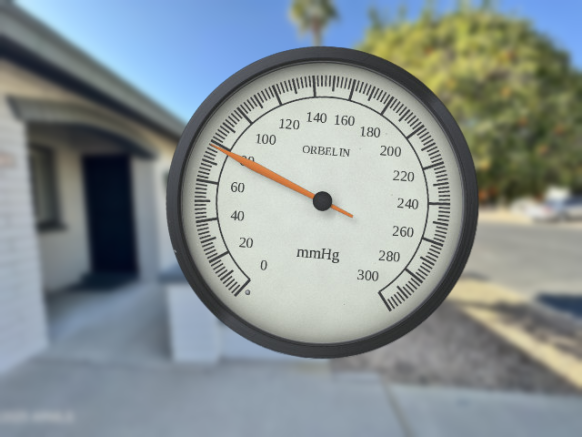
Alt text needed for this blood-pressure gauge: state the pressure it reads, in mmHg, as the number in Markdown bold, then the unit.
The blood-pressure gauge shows **78** mmHg
